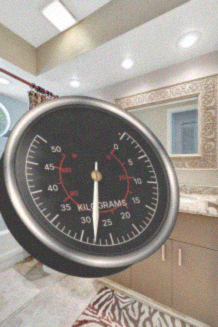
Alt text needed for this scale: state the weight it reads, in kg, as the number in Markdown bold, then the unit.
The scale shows **28** kg
